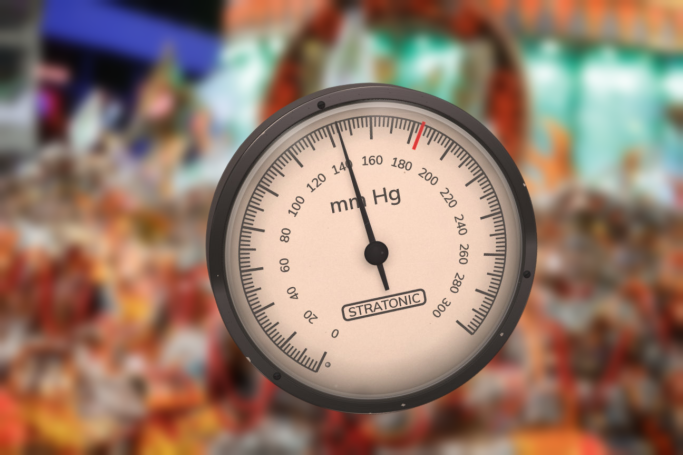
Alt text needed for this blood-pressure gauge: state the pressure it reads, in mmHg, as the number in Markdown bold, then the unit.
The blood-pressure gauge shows **144** mmHg
